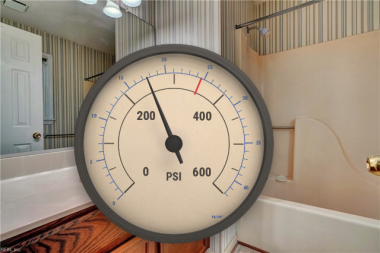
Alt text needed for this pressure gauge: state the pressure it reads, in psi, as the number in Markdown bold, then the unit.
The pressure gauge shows **250** psi
